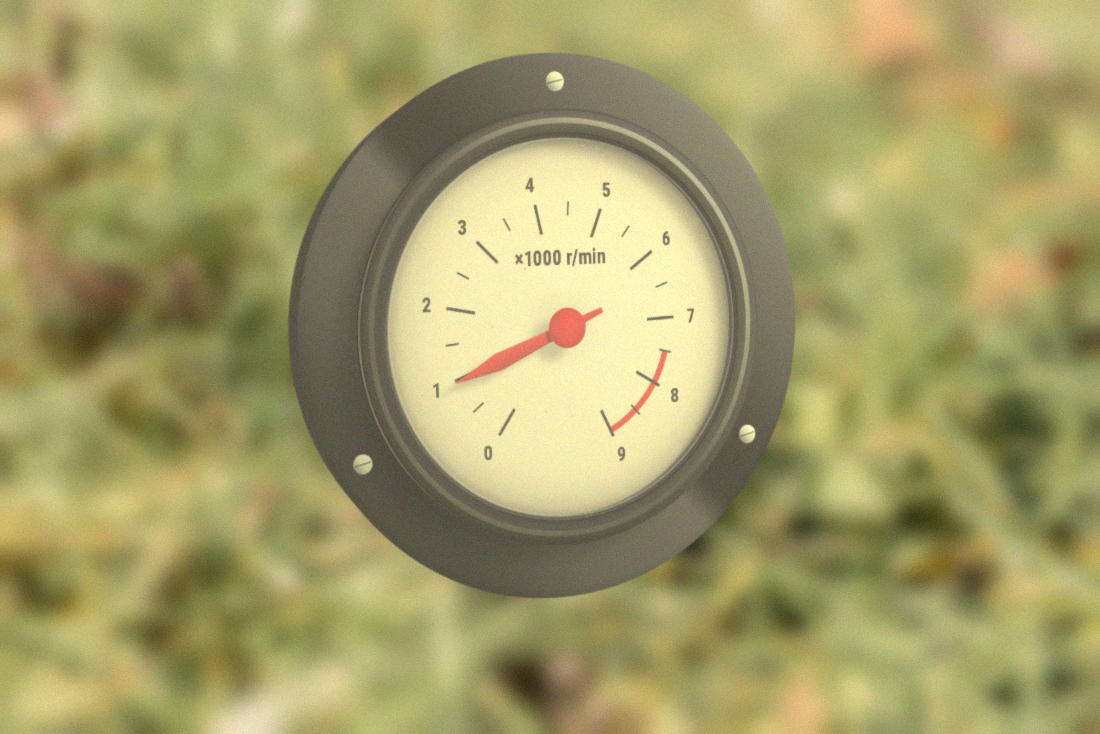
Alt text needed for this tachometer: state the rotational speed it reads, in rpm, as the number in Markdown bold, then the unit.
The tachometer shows **1000** rpm
